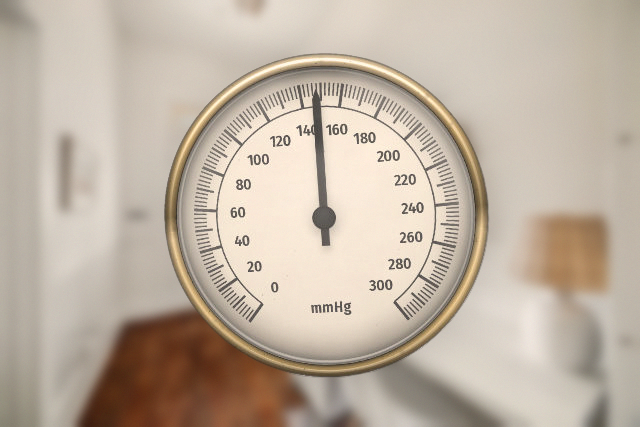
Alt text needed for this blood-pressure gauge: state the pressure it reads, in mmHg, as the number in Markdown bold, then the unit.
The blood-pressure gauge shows **148** mmHg
